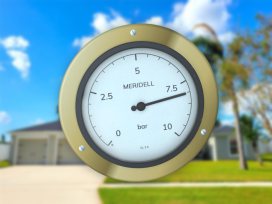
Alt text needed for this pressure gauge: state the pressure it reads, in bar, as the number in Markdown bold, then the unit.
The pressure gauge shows **8** bar
